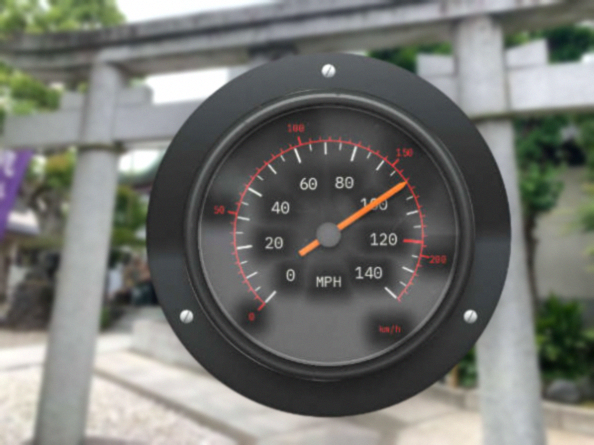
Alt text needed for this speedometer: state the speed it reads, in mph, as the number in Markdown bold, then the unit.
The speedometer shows **100** mph
